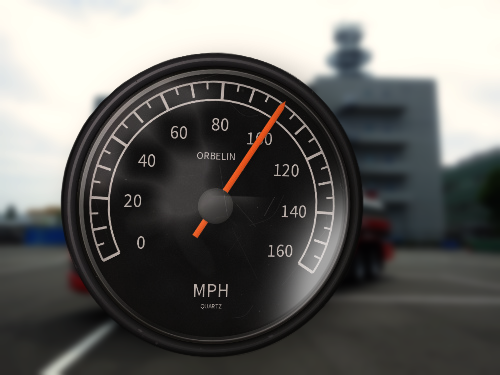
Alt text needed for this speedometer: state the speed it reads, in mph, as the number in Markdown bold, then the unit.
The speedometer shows **100** mph
